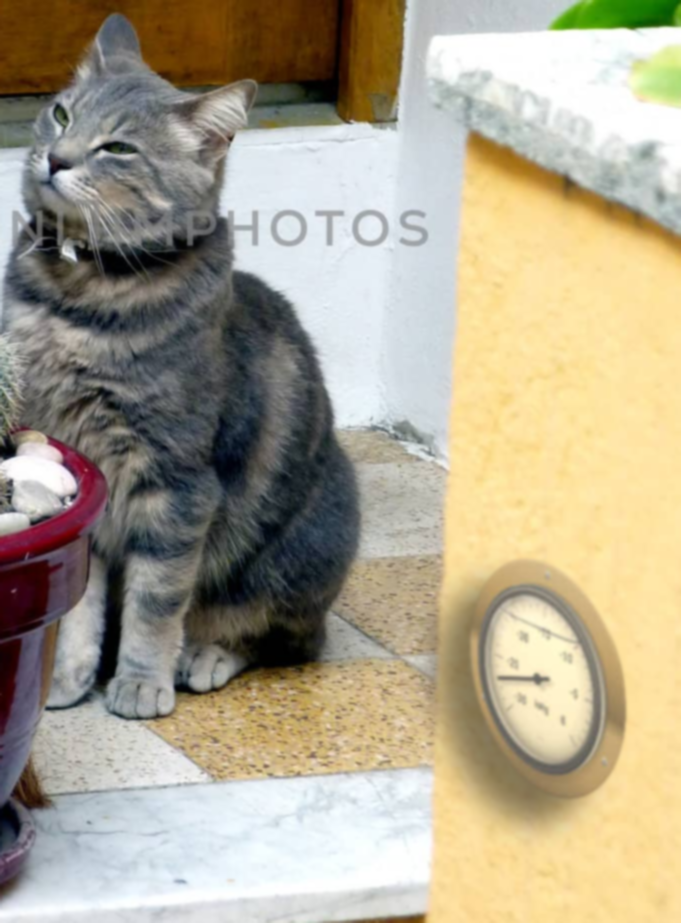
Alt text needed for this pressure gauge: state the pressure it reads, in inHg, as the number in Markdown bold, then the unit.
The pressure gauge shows **-27** inHg
